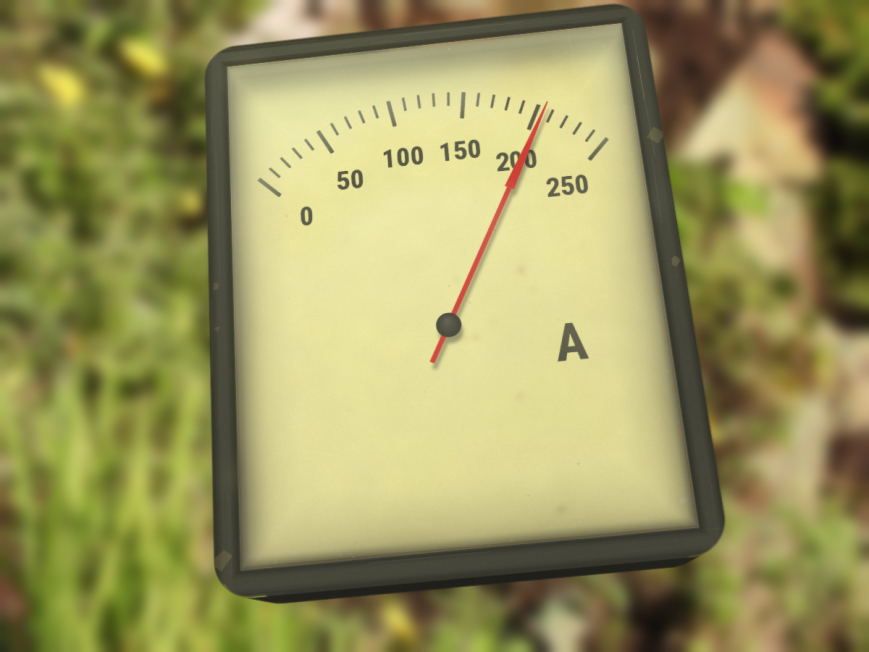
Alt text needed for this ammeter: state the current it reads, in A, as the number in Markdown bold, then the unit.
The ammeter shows **205** A
